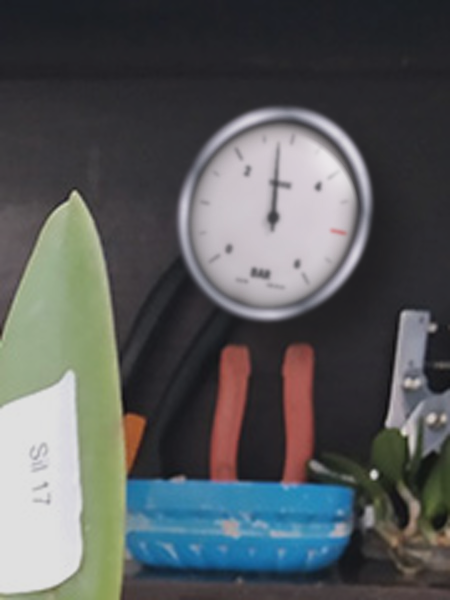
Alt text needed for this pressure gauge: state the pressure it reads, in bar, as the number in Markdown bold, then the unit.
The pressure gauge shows **2.75** bar
